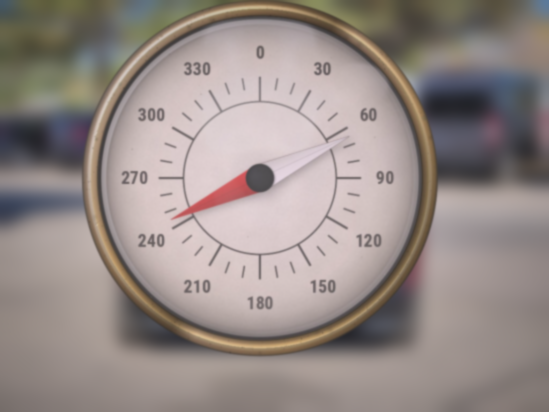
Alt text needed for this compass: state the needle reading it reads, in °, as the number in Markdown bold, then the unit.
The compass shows **245** °
